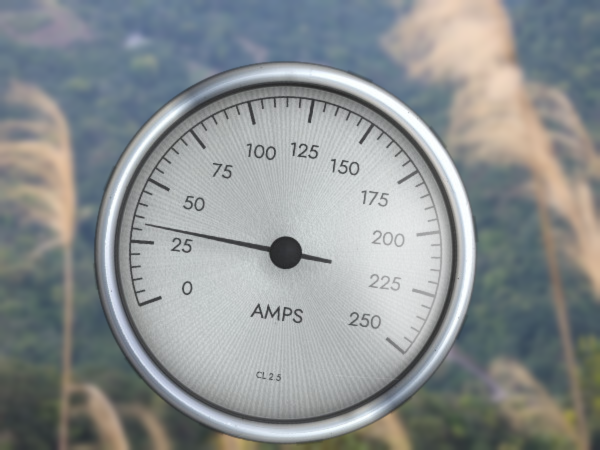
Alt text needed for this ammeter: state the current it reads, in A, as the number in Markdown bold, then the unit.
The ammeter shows **32.5** A
